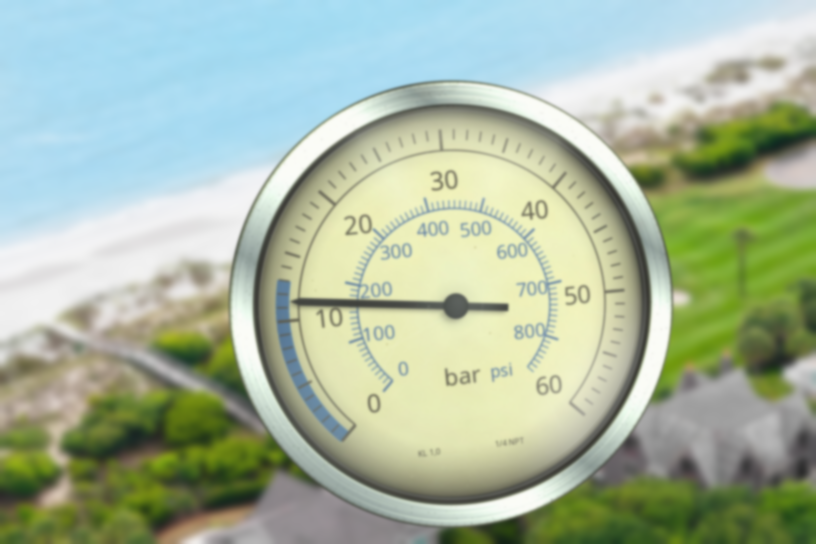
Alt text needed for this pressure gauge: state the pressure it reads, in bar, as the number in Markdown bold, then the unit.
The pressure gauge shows **11.5** bar
